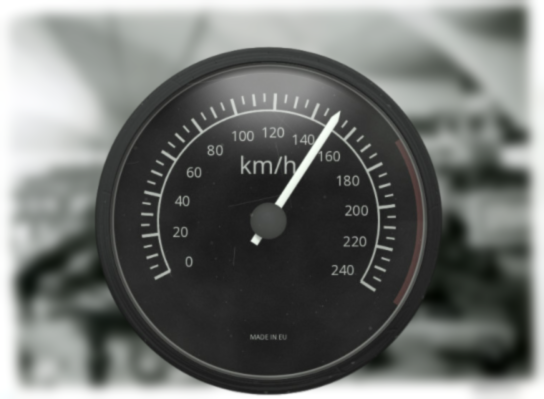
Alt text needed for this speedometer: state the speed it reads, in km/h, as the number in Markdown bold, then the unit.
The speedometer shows **150** km/h
